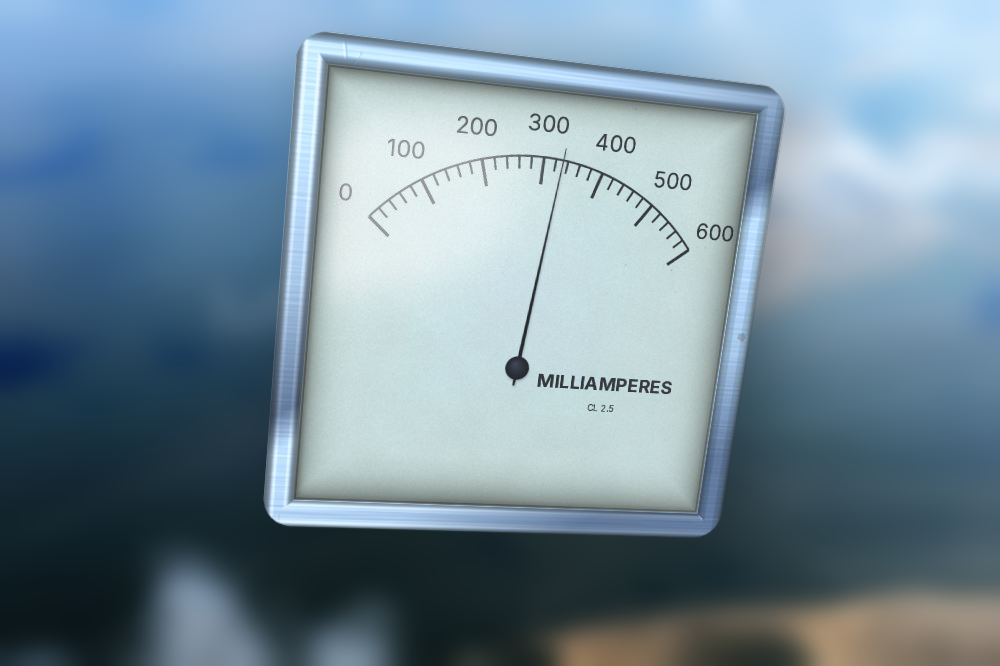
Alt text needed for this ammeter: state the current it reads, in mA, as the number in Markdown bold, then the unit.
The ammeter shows **330** mA
